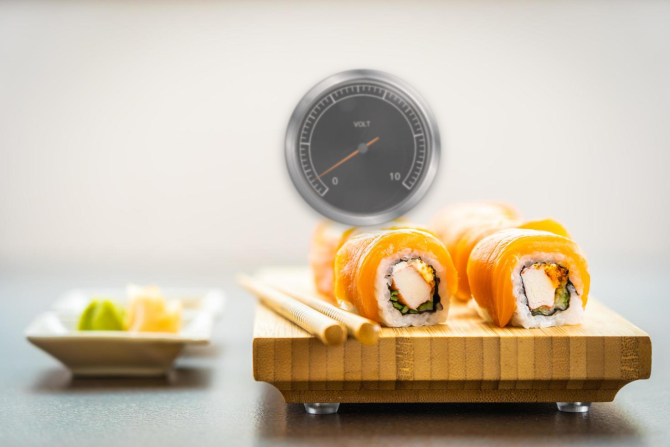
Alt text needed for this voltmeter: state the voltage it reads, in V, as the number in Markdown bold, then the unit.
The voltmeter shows **0.6** V
